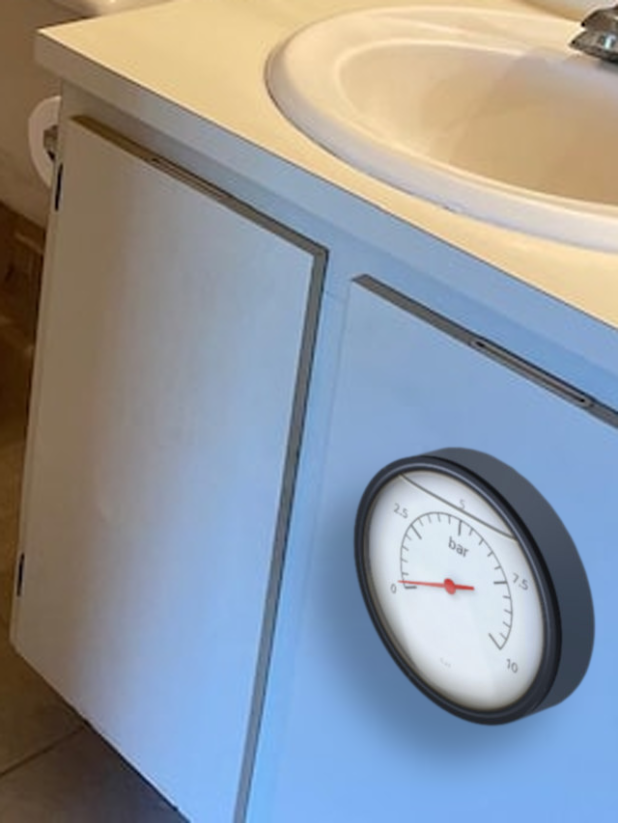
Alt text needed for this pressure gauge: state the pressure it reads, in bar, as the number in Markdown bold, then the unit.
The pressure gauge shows **0.25** bar
